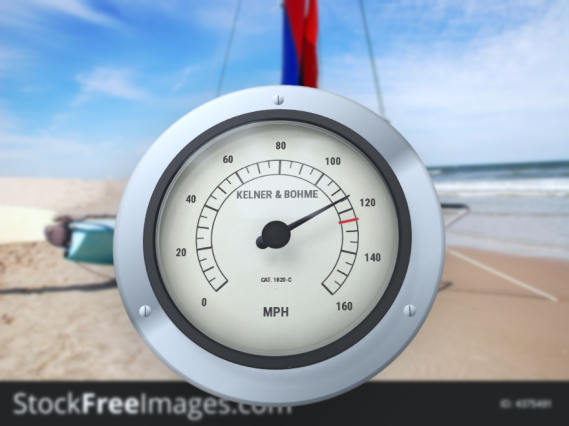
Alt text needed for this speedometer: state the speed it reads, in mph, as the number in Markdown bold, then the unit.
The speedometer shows **115** mph
